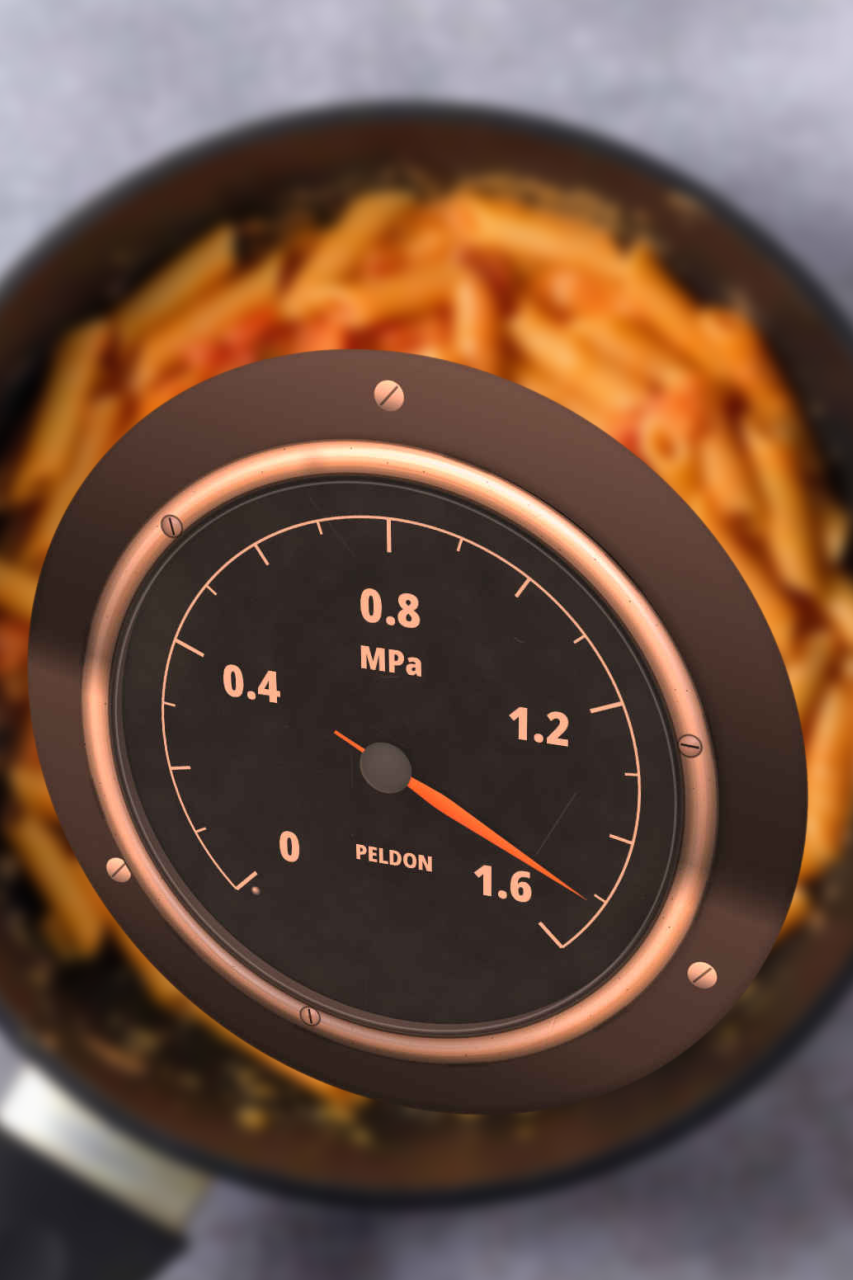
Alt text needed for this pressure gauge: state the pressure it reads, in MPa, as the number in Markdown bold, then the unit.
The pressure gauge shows **1.5** MPa
